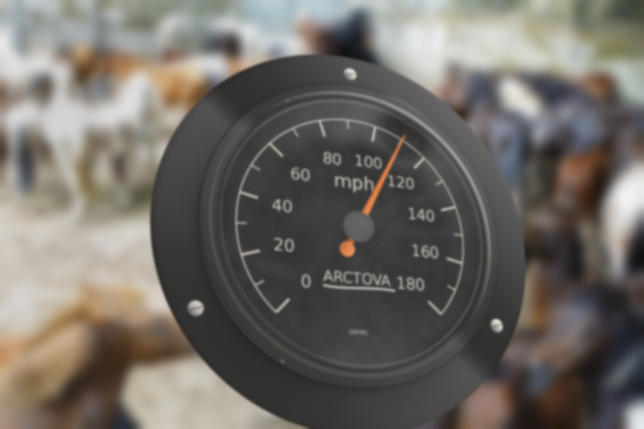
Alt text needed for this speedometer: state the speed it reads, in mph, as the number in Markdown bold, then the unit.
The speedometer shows **110** mph
